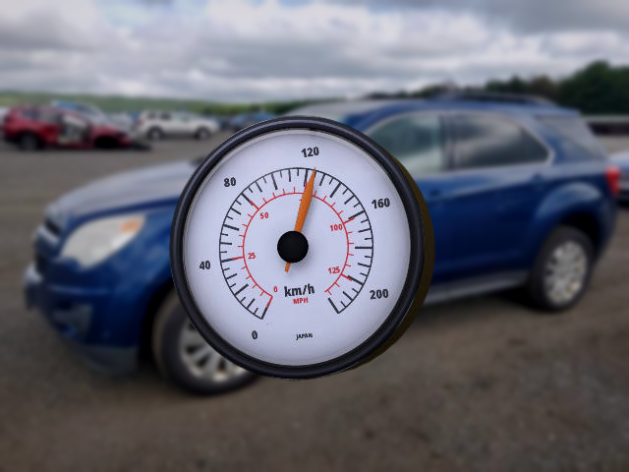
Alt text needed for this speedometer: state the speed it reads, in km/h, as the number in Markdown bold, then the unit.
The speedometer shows **125** km/h
